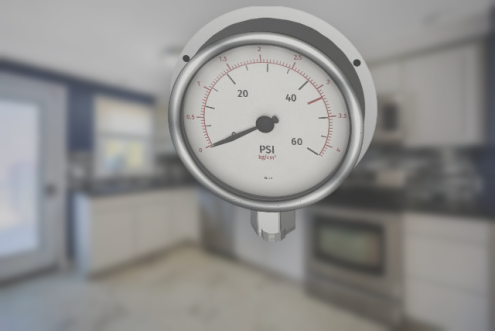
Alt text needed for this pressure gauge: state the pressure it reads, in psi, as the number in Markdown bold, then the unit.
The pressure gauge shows **0** psi
